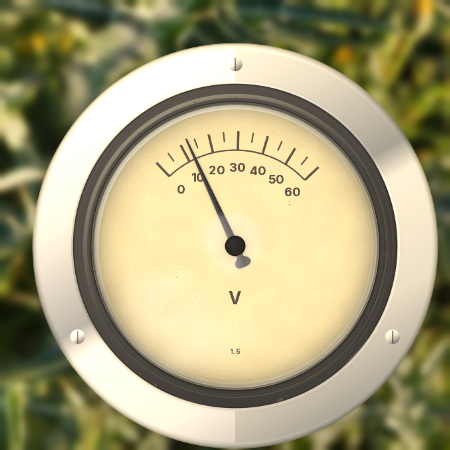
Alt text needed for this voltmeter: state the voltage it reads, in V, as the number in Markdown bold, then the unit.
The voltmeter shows **12.5** V
